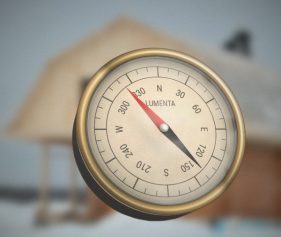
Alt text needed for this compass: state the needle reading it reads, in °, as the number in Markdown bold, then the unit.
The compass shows **320** °
